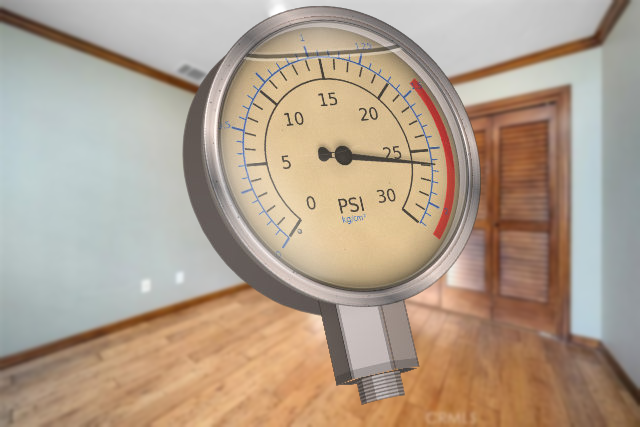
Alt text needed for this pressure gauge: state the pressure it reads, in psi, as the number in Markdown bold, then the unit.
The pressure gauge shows **26** psi
